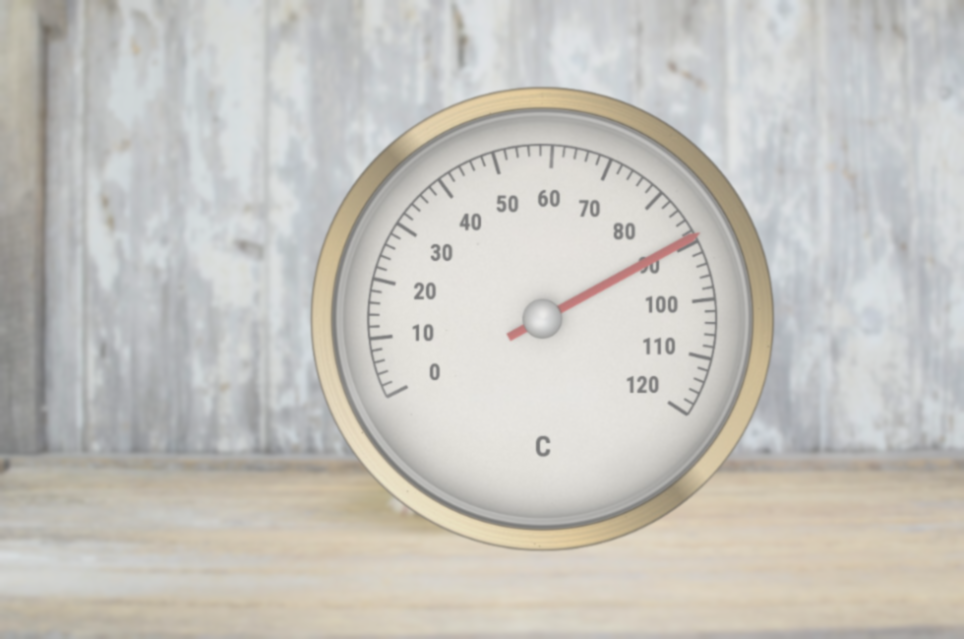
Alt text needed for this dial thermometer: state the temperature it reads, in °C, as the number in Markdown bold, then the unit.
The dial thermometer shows **89** °C
